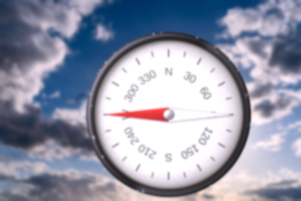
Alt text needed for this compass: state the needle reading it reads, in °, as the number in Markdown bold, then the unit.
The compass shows **270** °
